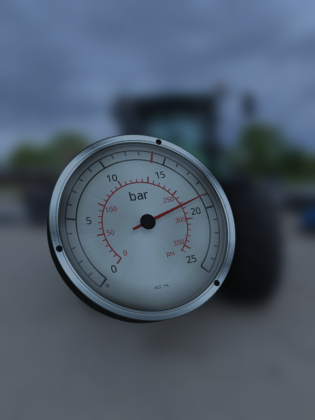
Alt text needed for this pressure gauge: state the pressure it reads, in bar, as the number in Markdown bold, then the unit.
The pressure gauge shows **19** bar
